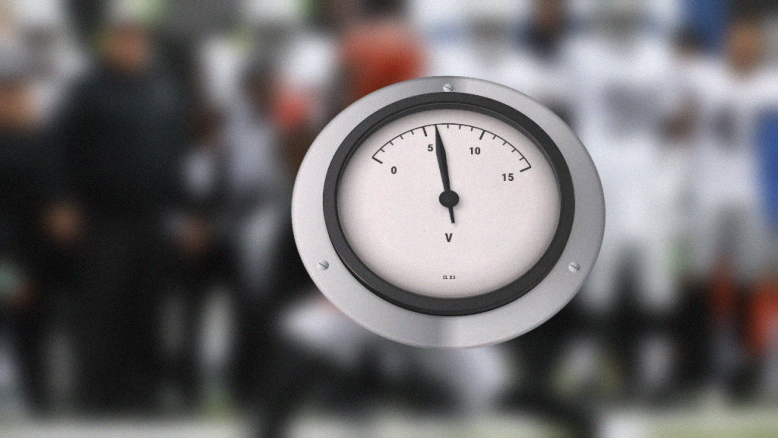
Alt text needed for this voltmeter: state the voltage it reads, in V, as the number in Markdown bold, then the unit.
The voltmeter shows **6** V
